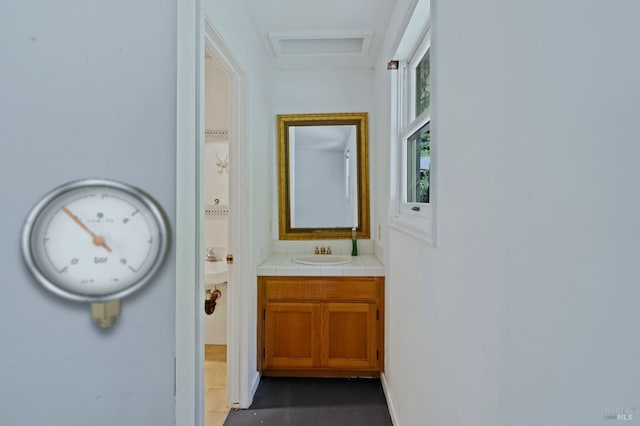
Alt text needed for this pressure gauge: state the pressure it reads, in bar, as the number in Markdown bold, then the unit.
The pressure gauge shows **2** bar
